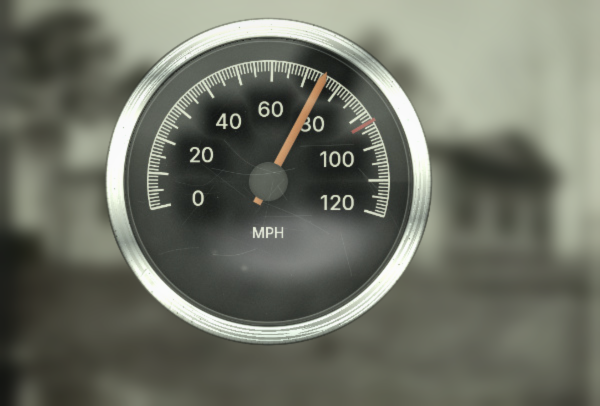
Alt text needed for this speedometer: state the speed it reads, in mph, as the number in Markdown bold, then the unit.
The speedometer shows **75** mph
